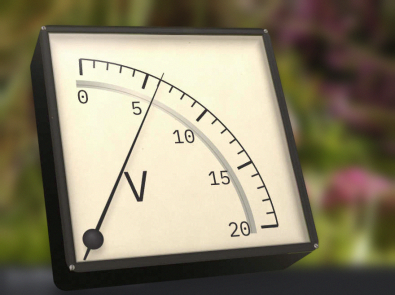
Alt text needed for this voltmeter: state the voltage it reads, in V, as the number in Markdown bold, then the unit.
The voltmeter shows **6** V
